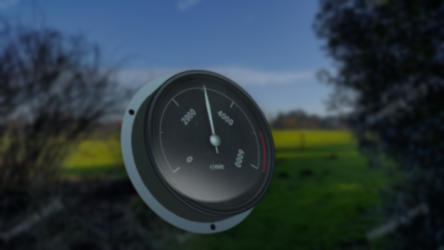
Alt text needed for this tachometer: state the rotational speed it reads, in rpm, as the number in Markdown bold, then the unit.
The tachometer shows **3000** rpm
